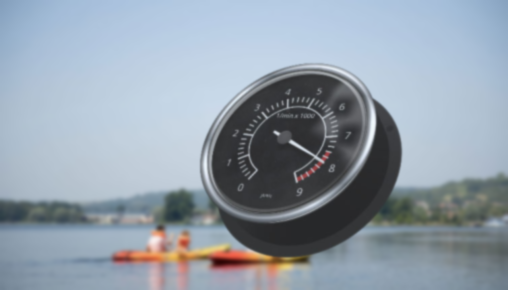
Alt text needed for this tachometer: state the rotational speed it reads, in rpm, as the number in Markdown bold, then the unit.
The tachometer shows **8000** rpm
